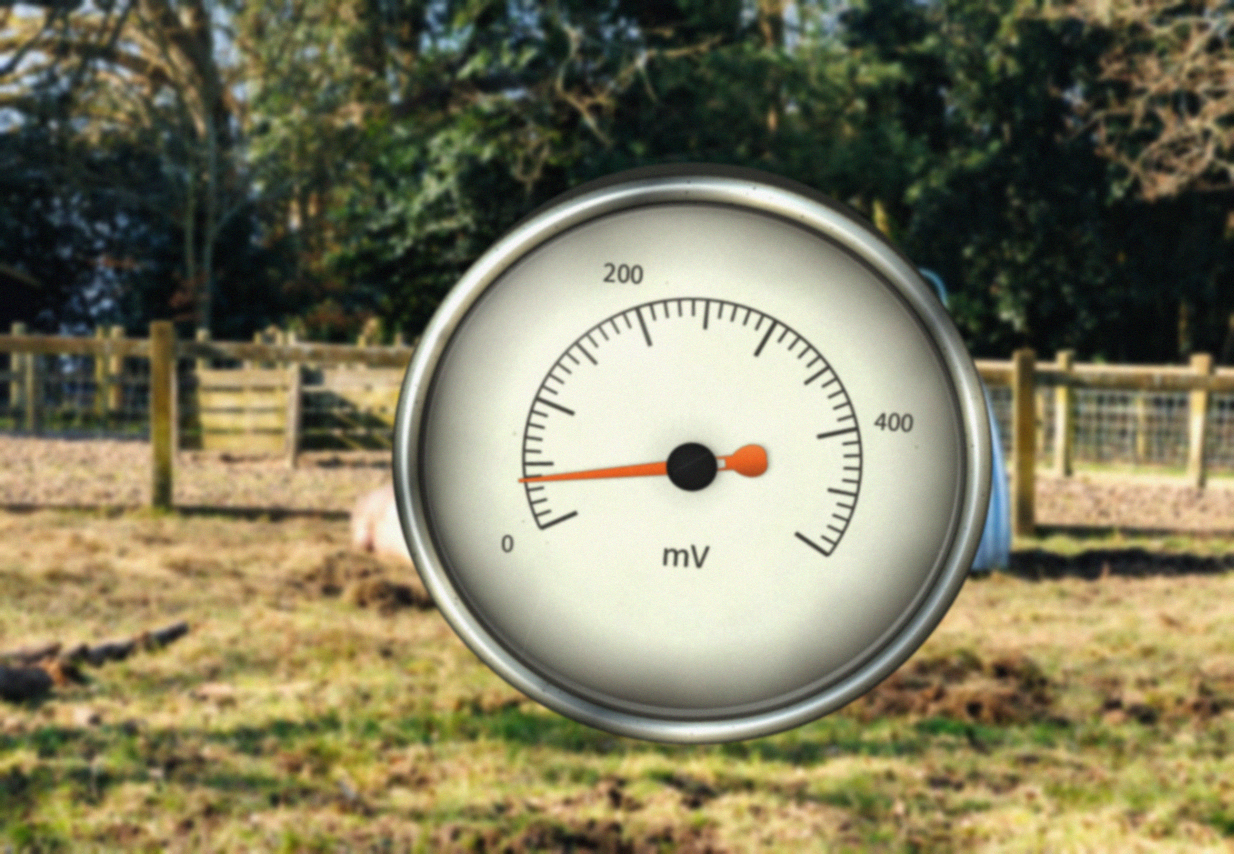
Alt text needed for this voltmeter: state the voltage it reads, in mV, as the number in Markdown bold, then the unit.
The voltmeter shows **40** mV
